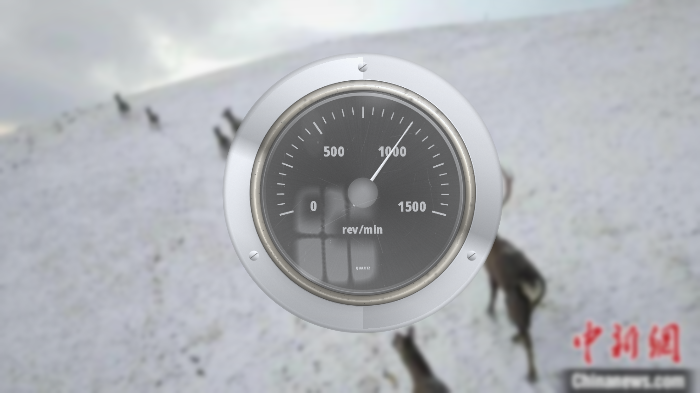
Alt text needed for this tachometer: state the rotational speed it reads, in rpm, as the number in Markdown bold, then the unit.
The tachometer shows **1000** rpm
